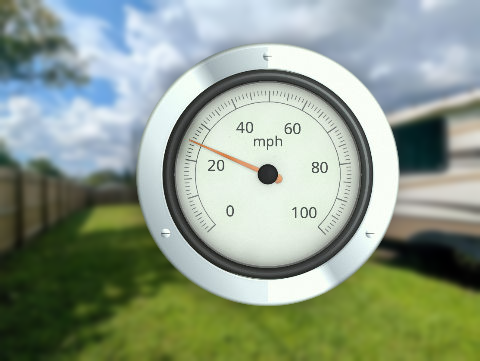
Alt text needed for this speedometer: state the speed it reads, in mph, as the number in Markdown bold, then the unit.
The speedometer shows **25** mph
